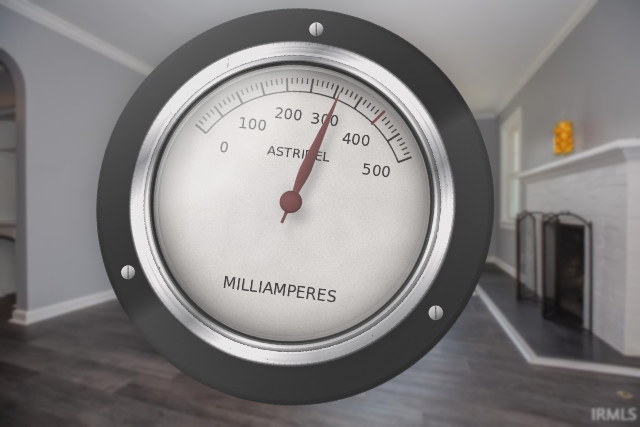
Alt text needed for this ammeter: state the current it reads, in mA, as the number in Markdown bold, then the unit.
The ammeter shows **310** mA
